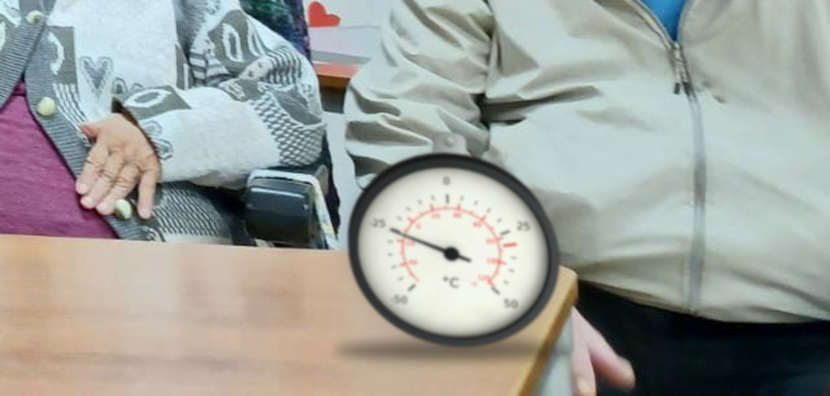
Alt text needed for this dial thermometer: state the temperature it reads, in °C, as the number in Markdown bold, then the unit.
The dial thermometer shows **-25** °C
